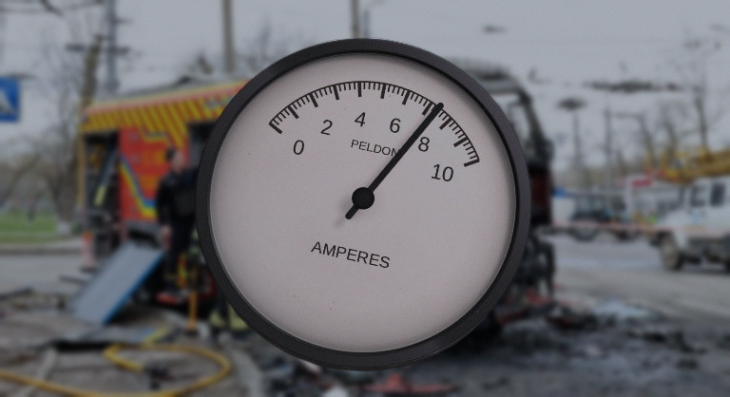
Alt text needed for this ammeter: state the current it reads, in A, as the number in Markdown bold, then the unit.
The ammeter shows **7.4** A
